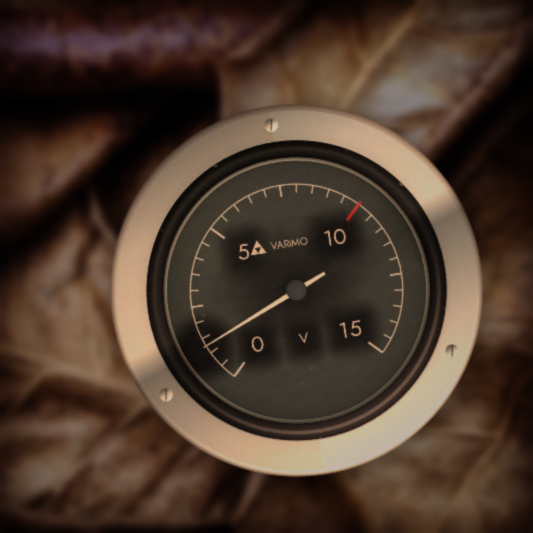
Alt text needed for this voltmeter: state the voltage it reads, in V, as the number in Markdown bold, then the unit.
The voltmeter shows **1.25** V
